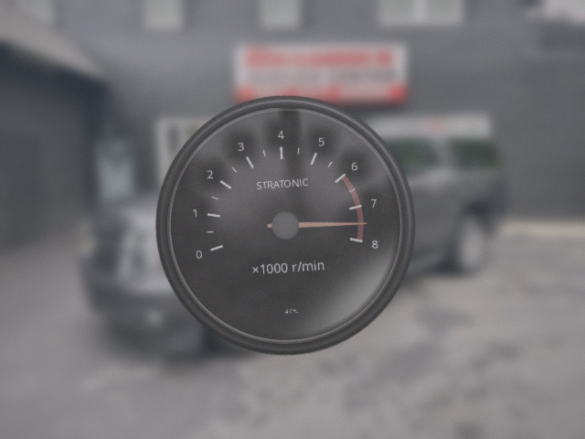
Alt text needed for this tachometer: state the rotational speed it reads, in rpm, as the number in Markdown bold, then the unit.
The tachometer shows **7500** rpm
